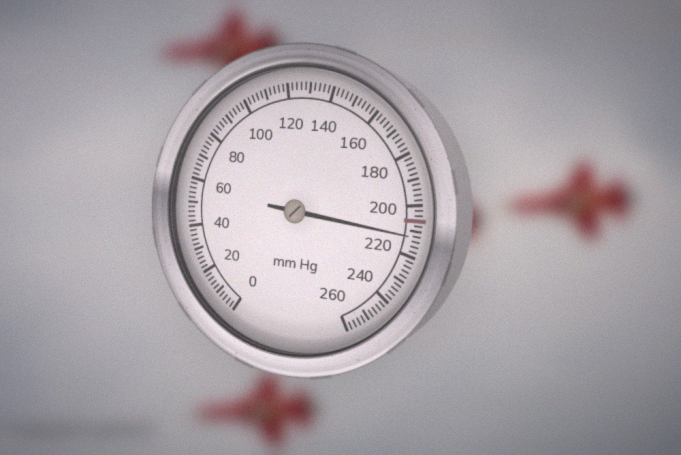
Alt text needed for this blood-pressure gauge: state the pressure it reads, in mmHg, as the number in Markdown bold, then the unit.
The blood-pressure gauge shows **212** mmHg
